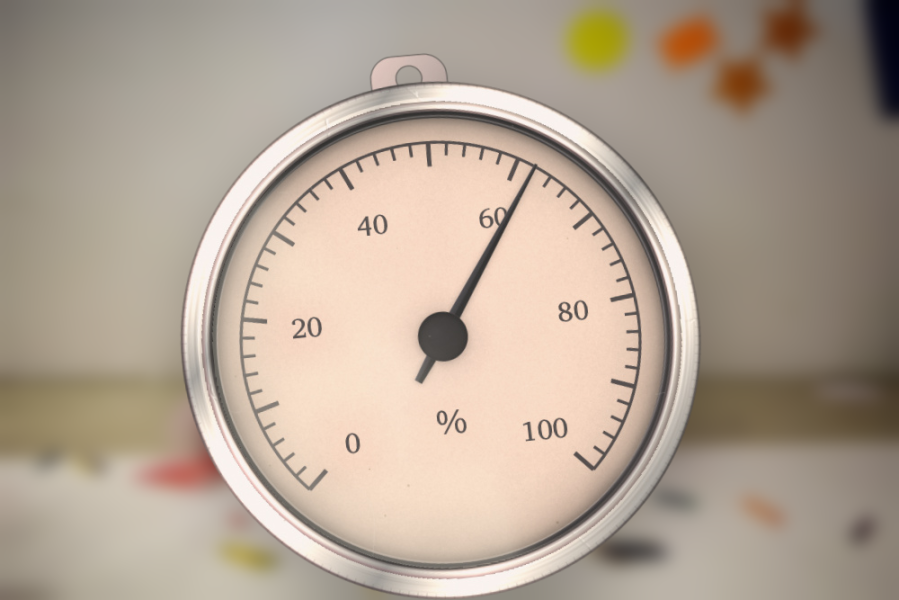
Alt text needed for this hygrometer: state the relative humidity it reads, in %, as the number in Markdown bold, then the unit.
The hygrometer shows **62** %
